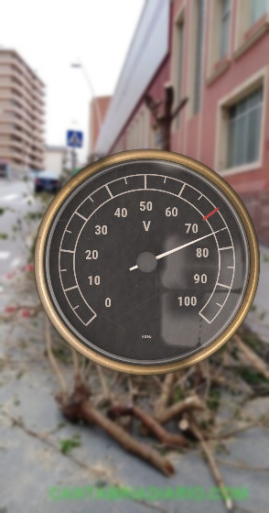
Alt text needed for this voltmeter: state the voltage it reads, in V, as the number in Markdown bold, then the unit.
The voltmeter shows **75** V
